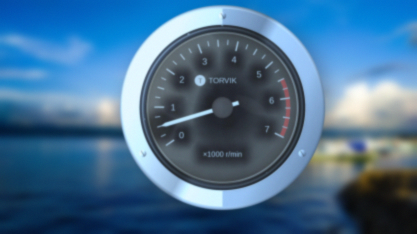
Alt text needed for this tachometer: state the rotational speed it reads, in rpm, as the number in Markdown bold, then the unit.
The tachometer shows **500** rpm
